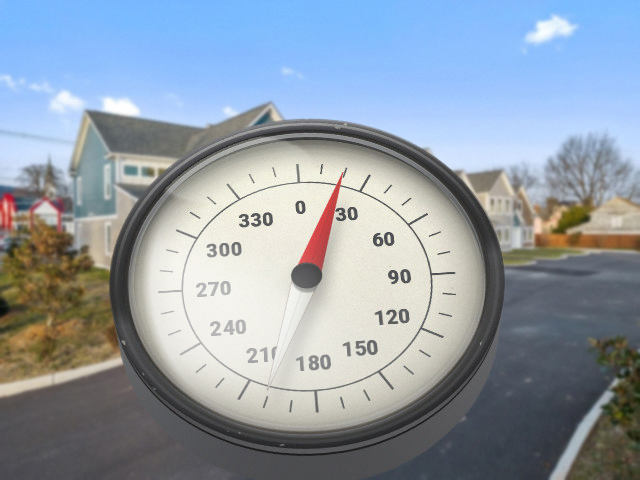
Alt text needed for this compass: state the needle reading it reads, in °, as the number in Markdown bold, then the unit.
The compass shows **20** °
